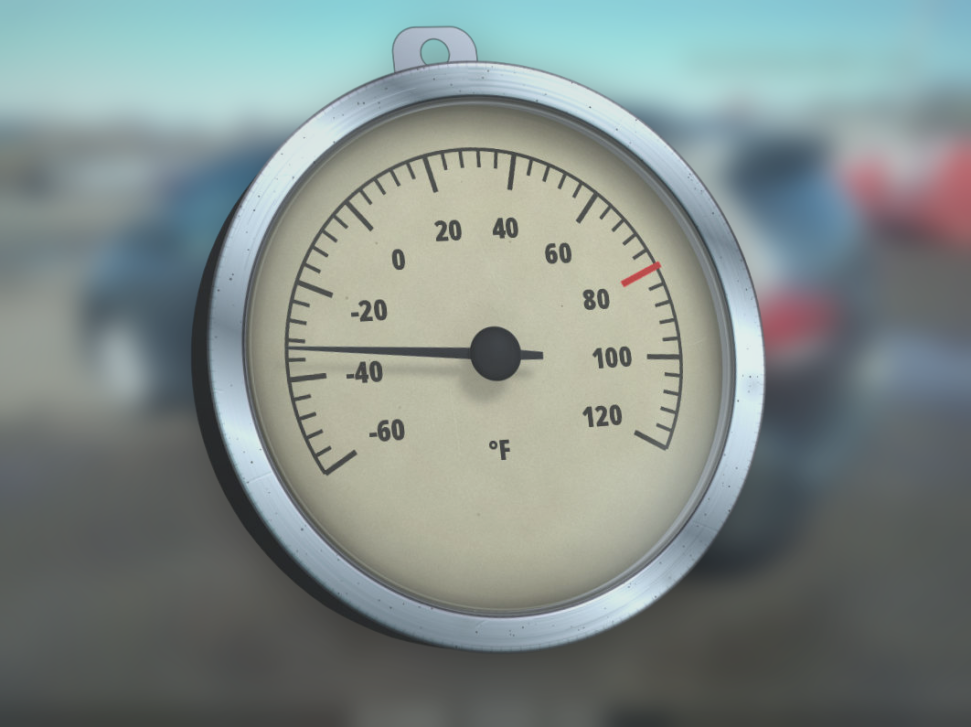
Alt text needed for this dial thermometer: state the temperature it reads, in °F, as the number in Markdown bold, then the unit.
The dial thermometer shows **-34** °F
